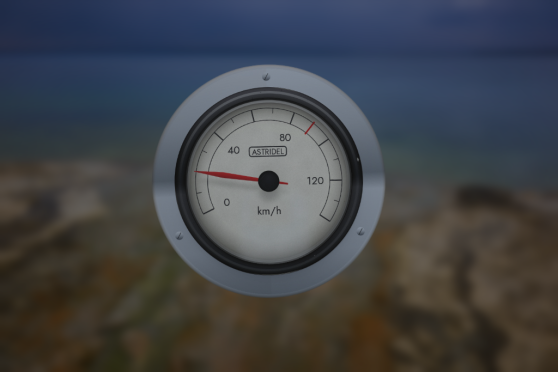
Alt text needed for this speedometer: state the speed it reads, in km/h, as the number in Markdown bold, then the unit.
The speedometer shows **20** km/h
